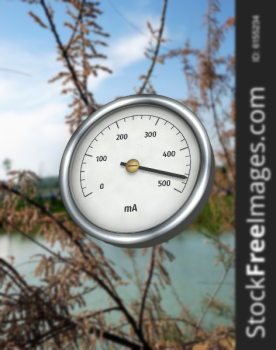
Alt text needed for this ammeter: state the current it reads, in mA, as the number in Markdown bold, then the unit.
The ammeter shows **470** mA
